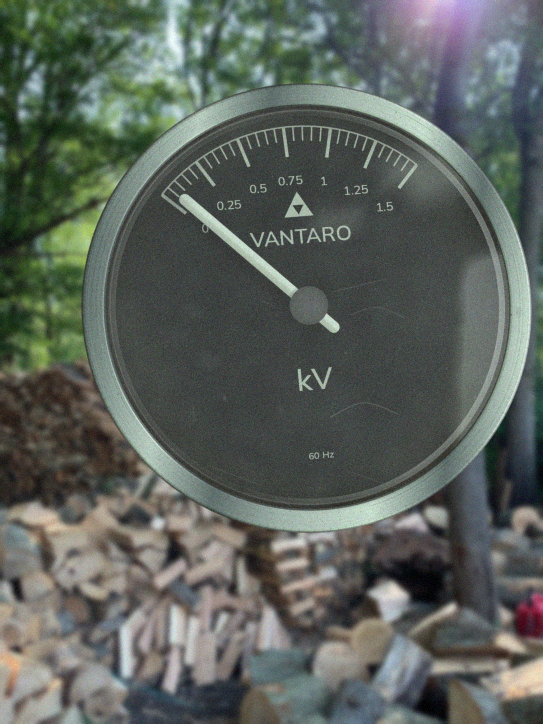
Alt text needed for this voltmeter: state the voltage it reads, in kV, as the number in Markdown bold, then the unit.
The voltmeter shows **0.05** kV
